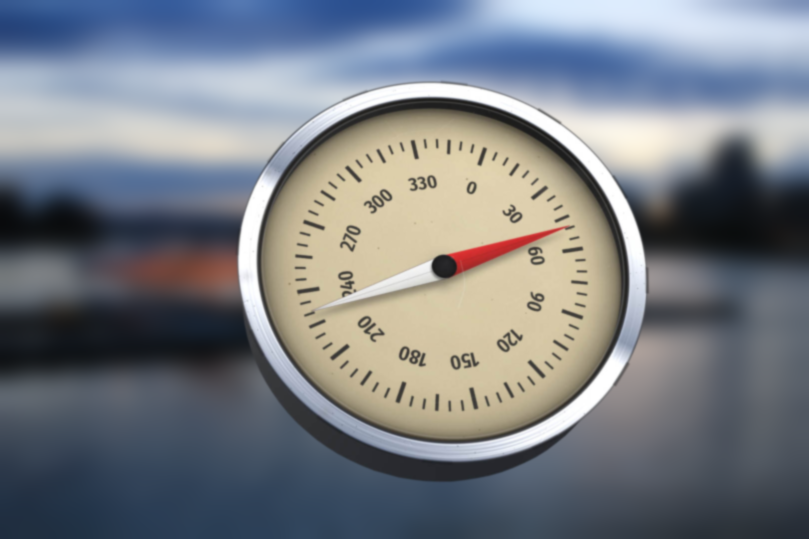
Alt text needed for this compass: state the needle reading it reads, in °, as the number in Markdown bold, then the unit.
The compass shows **50** °
